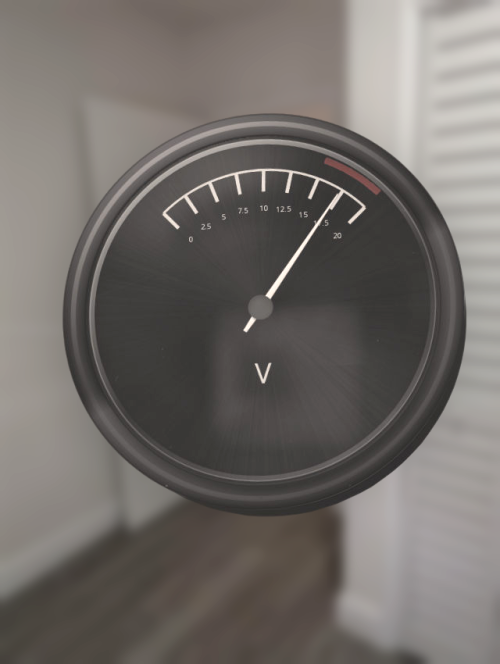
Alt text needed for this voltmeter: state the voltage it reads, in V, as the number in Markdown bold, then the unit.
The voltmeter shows **17.5** V
